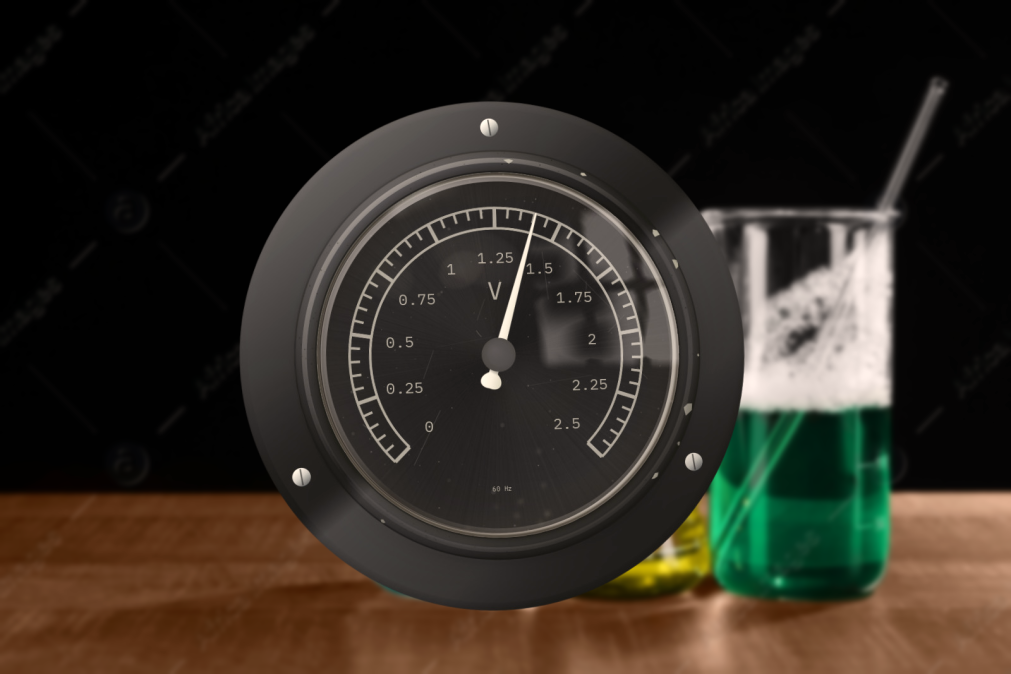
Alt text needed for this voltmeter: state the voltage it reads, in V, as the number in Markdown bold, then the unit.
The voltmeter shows **1.4** V
